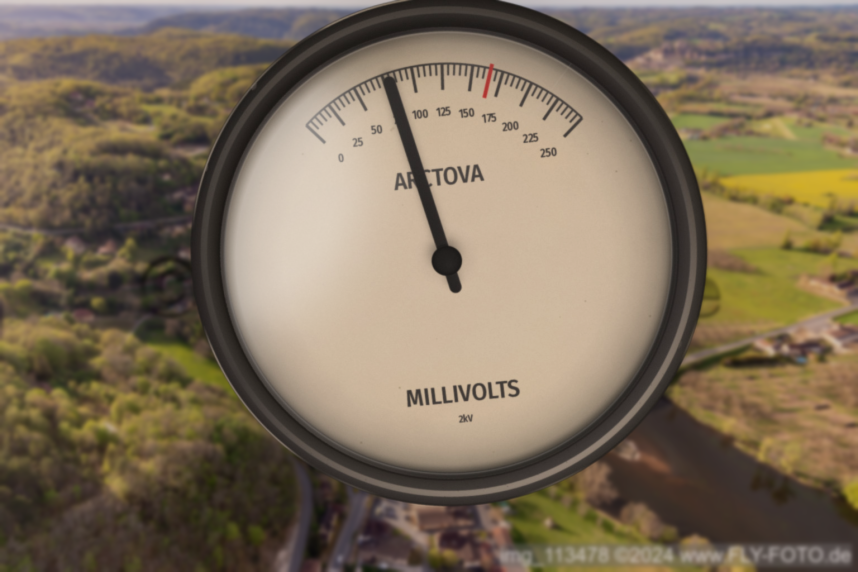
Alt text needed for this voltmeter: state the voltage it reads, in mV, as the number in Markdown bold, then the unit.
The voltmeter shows **80** mV
